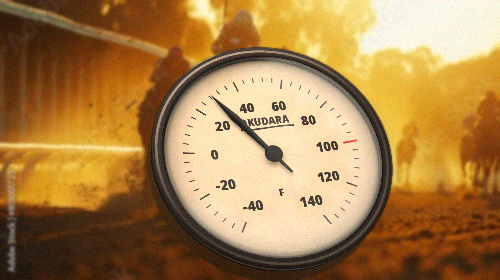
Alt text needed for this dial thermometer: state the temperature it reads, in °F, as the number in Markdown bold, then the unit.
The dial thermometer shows **28** °F
